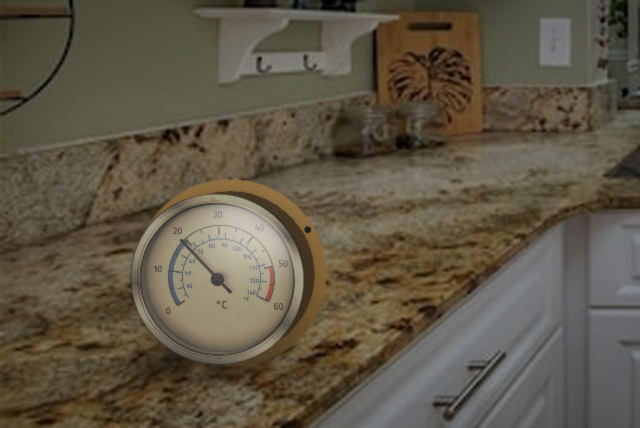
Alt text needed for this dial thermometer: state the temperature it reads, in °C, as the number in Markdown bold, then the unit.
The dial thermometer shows **20** °C
